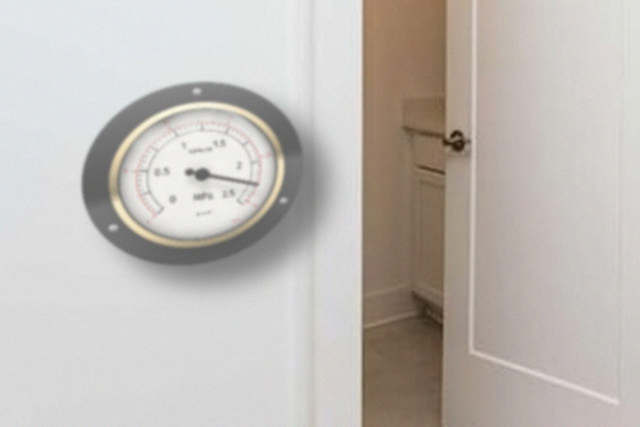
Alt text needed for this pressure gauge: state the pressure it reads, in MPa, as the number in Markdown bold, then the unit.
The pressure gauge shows **2.25** MPa
